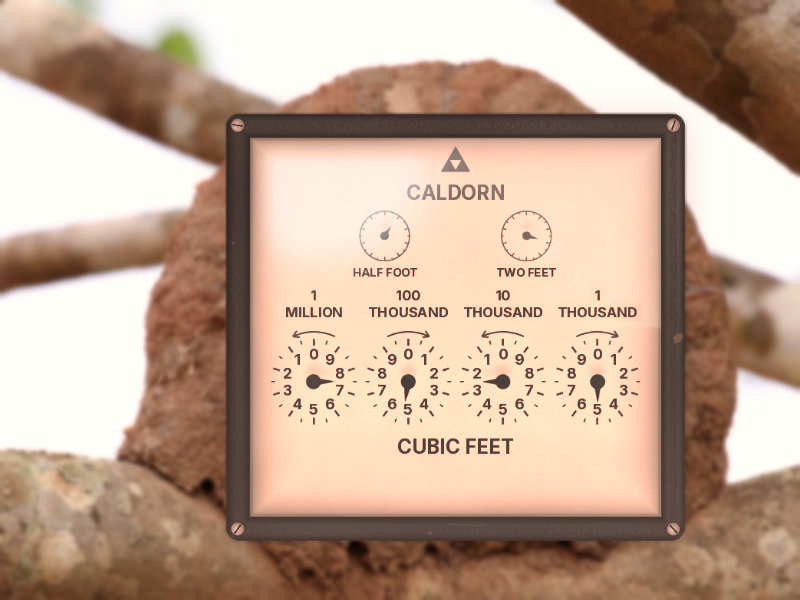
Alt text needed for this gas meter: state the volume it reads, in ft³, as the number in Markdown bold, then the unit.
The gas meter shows **752500** ft³
